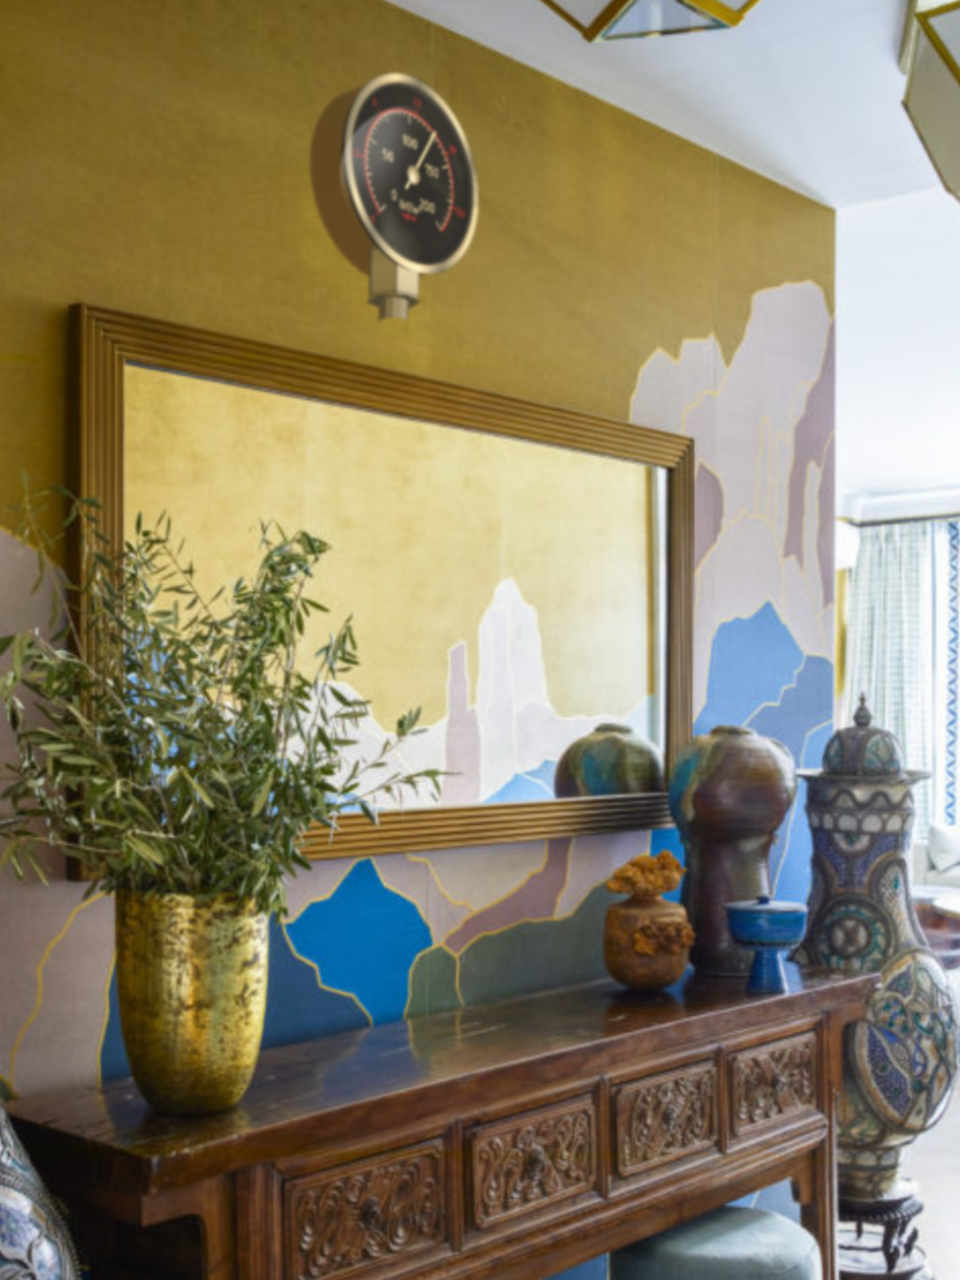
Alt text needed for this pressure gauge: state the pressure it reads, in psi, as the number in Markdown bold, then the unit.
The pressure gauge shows **125** psi
